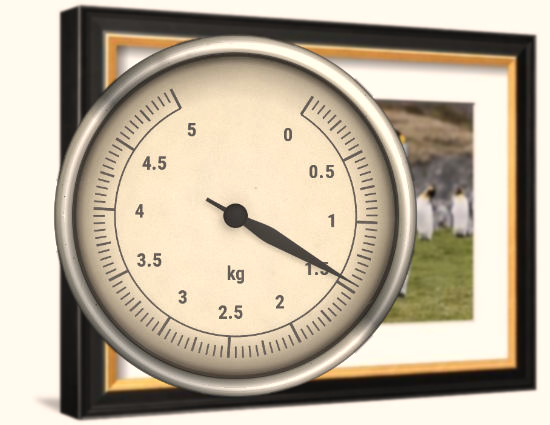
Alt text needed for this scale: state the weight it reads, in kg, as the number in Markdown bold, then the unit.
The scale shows **1.45** kg
